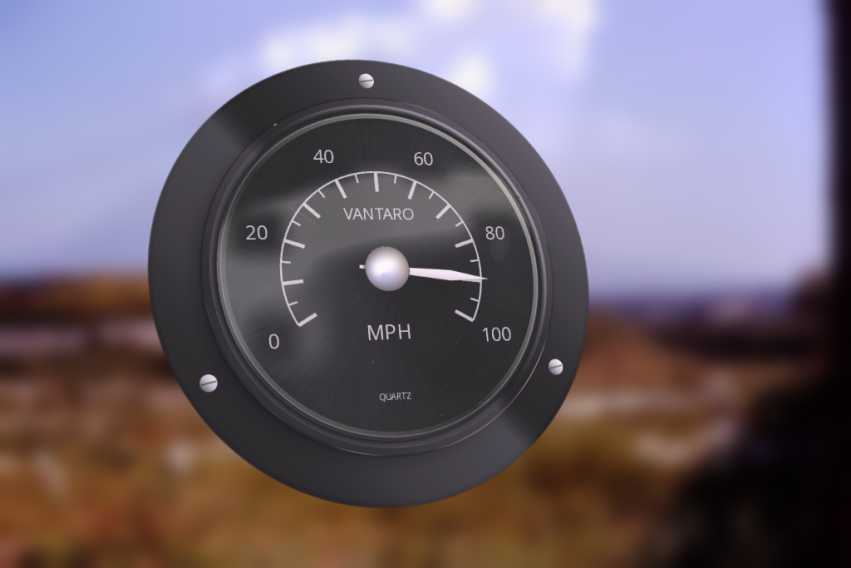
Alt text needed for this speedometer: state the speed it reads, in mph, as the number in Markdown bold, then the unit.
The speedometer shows **90** mph
